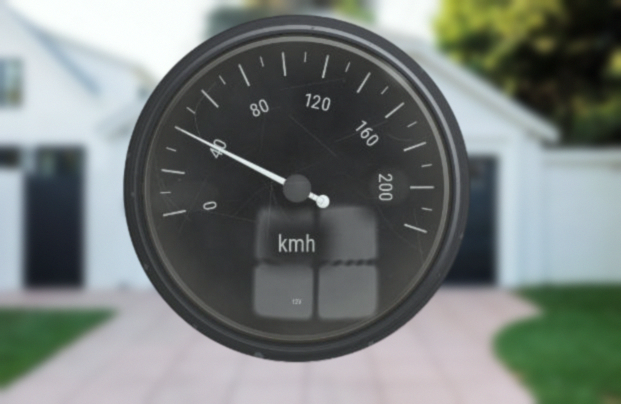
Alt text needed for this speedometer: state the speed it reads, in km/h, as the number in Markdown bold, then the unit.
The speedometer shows **40** km/h
